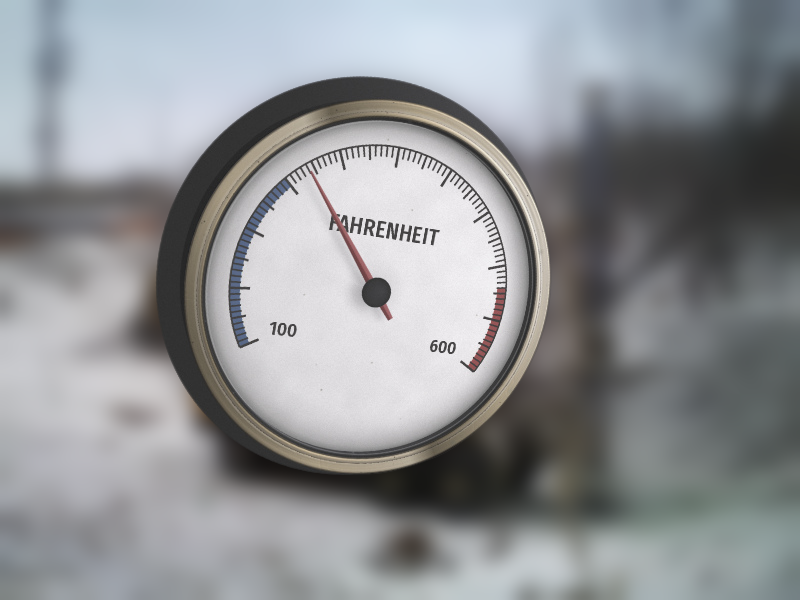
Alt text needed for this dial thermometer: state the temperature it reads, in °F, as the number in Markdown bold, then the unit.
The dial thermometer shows **270** °F
